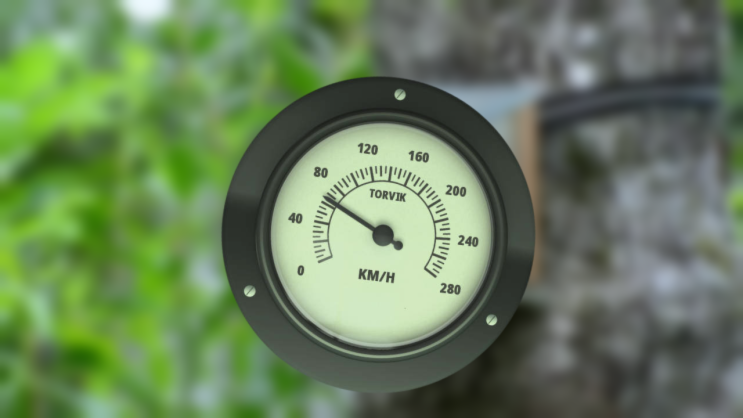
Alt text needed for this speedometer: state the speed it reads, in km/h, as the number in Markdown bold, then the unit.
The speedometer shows **65** km/h
